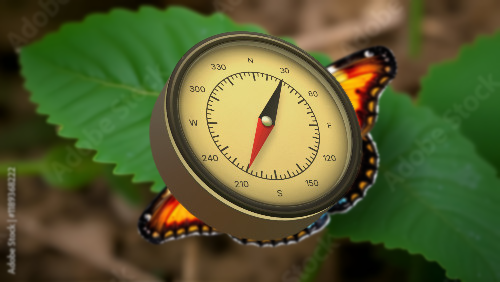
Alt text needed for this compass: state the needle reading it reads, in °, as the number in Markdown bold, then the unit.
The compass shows **210** °
